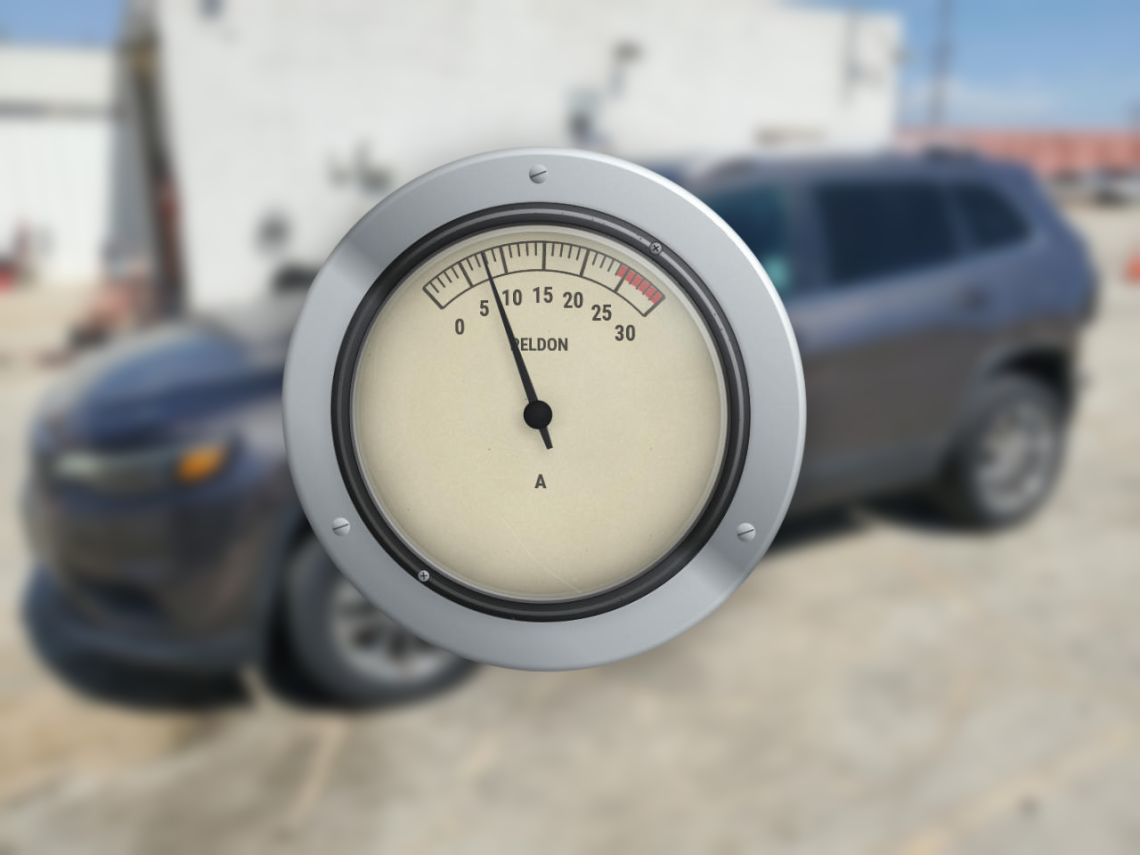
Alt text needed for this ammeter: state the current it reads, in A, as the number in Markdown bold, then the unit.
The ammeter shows **8** A
